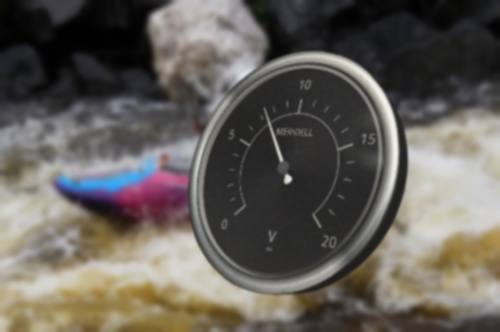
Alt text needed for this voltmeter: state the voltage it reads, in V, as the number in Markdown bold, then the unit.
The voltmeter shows **7.5** V
